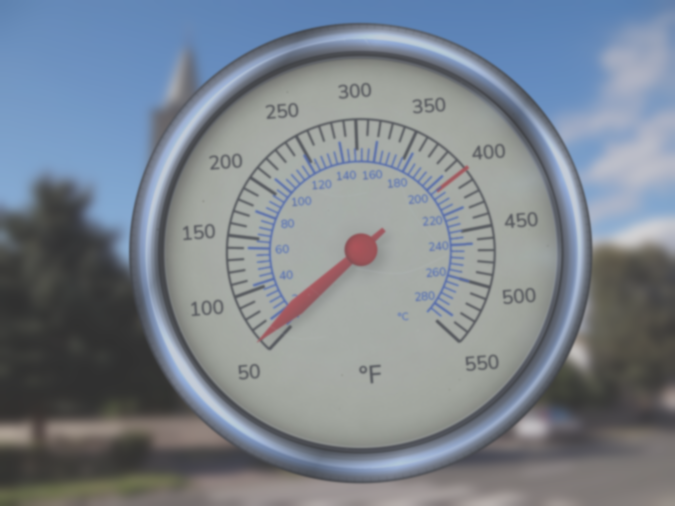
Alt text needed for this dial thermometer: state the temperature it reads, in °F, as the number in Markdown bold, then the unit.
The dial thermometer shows **60** °F
